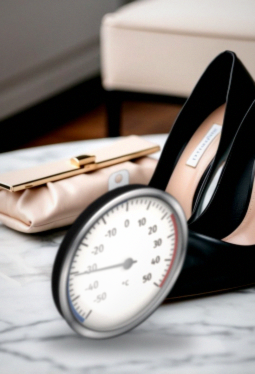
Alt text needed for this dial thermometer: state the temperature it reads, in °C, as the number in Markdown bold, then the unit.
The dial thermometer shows **-30** °C
